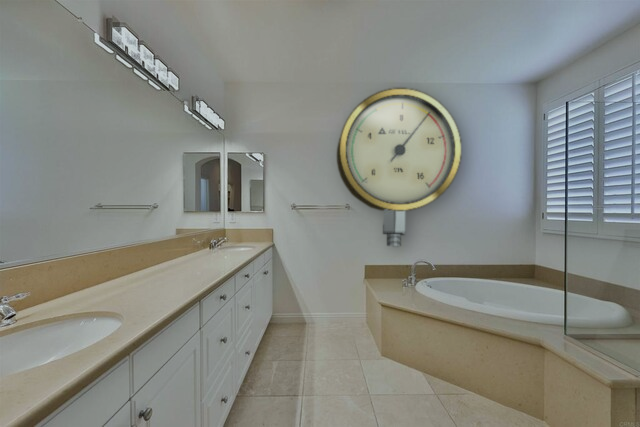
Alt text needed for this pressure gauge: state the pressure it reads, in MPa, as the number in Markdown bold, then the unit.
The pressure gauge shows **10** MPa
